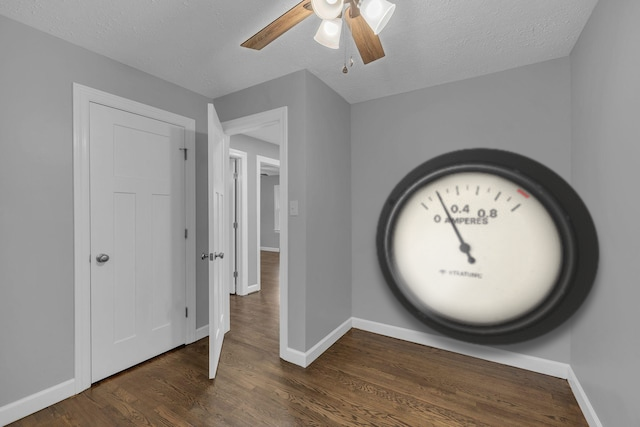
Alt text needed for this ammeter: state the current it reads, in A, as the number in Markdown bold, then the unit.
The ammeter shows **0.2** A
